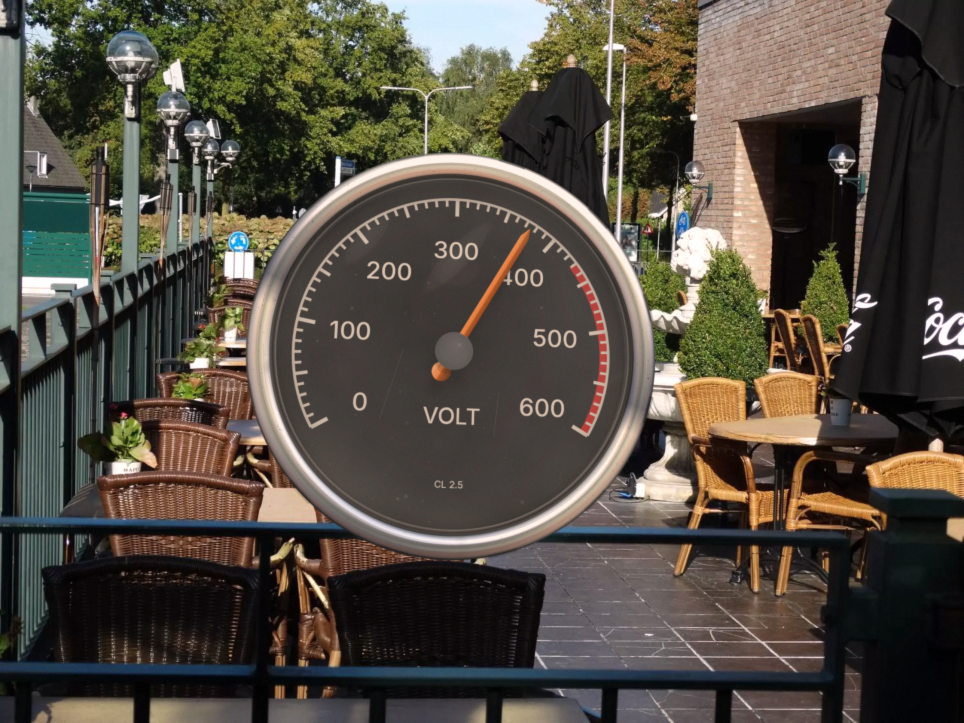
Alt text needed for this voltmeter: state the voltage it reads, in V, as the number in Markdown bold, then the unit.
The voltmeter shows **375** V
